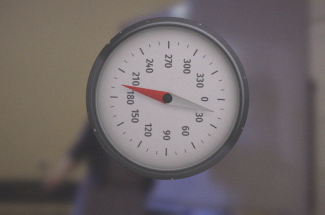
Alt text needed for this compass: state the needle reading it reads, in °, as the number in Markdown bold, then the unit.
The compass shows **195** °
